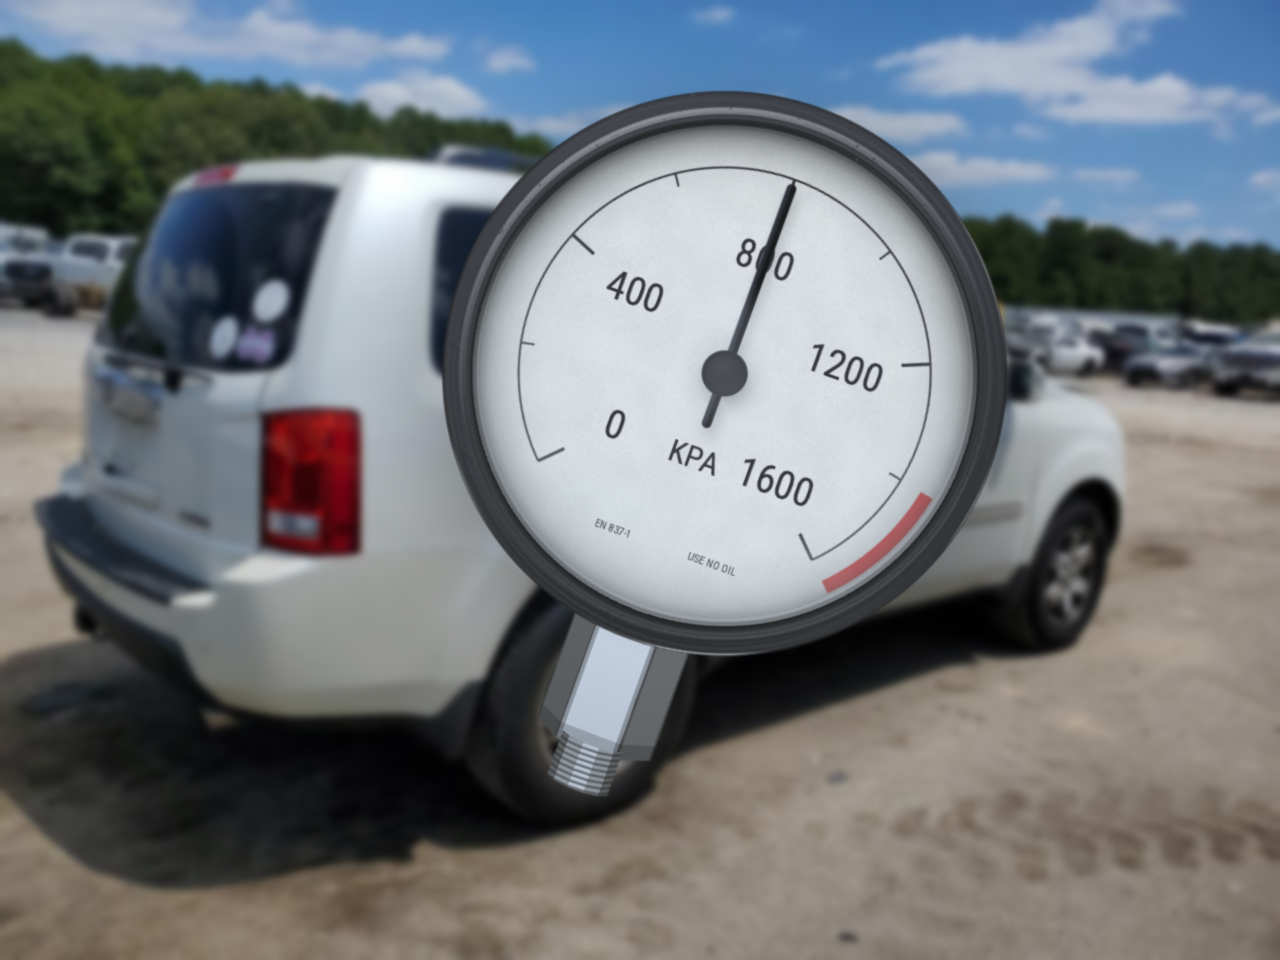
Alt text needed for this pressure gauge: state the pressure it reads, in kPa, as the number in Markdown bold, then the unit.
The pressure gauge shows **800** kPa
